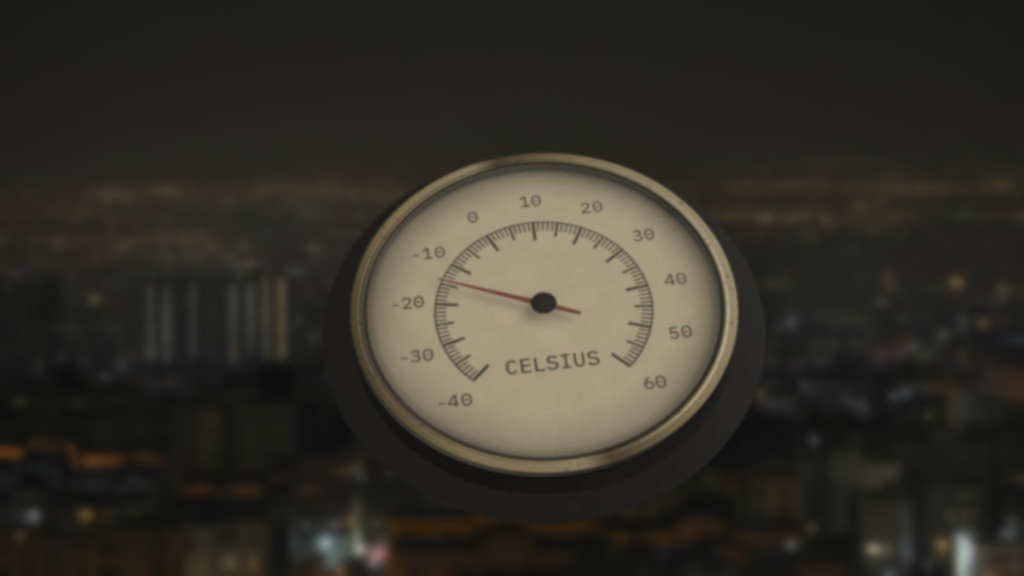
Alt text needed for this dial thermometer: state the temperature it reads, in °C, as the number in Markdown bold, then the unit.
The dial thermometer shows **-15** °C
